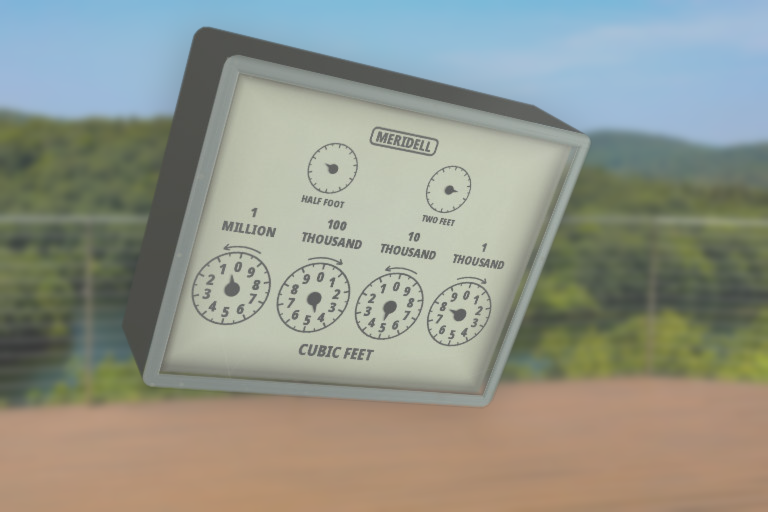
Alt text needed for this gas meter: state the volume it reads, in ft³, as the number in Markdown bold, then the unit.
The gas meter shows **44800** ft³
